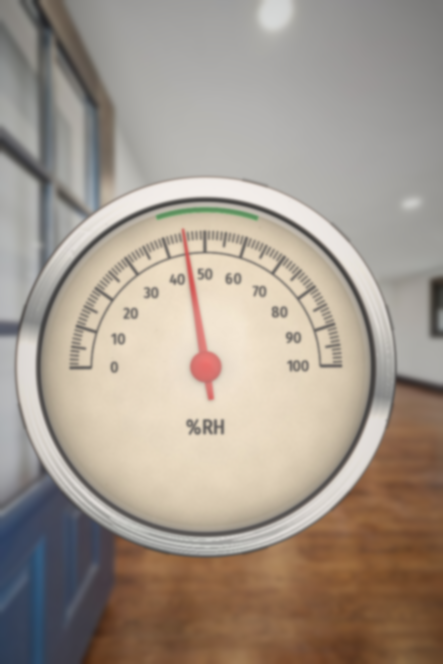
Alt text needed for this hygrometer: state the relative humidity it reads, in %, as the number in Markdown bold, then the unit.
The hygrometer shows **45** %
